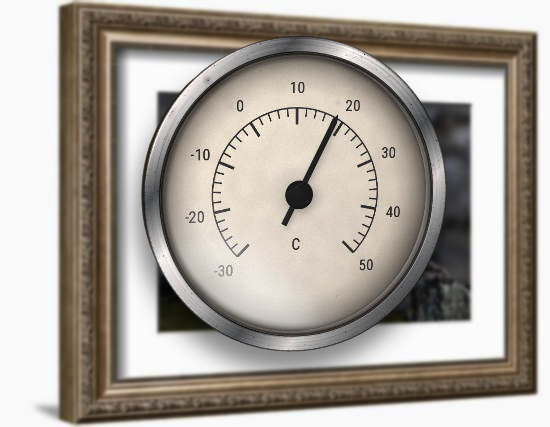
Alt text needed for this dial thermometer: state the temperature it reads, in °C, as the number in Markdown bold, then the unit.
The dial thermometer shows **18** °C
